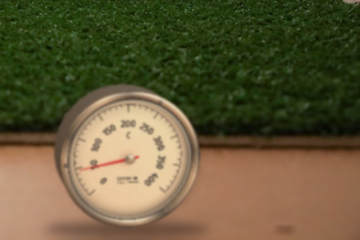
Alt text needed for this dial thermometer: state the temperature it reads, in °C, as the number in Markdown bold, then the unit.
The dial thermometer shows **50** °C
